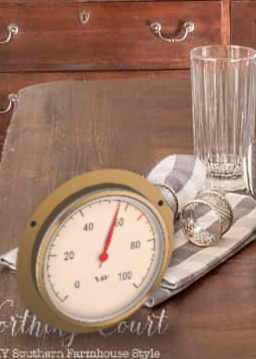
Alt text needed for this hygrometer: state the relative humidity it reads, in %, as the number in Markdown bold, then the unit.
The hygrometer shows **56** %
